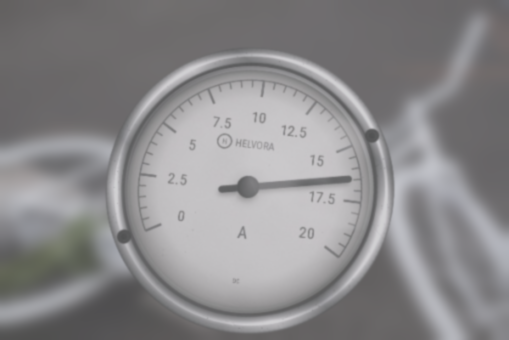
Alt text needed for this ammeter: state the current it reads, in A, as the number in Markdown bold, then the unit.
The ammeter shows **16.5** A
